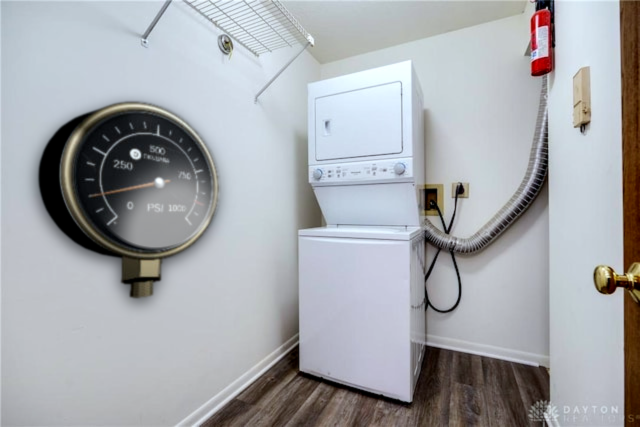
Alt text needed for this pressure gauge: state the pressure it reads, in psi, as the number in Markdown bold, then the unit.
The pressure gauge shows **100** psi
